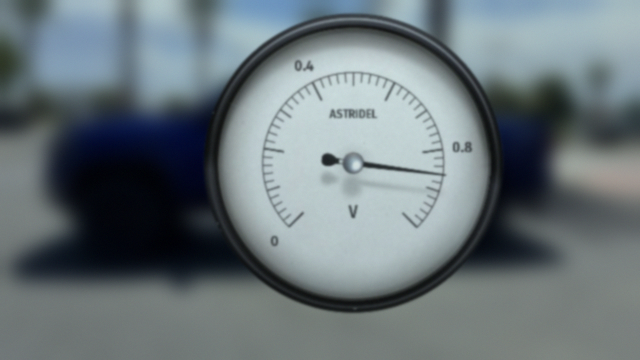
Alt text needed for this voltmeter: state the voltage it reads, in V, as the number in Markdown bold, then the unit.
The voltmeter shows **0.86** V
